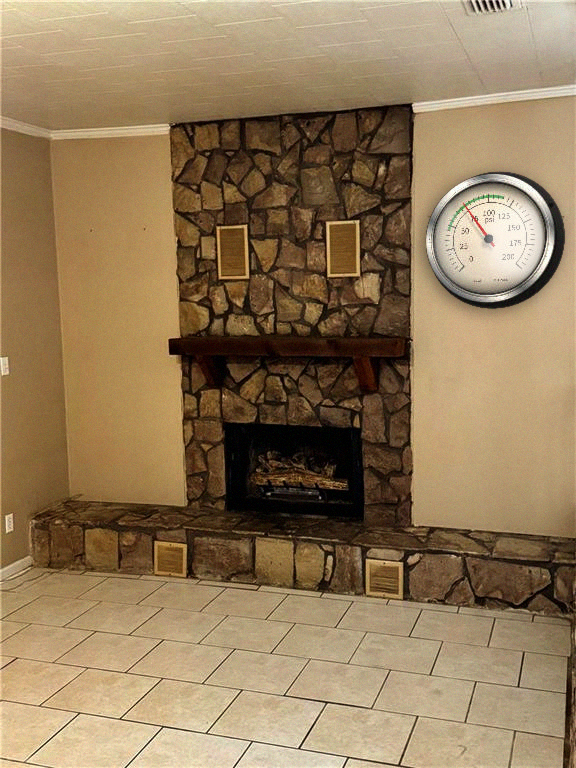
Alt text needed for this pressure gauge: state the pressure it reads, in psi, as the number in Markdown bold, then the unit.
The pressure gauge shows **75** psi
